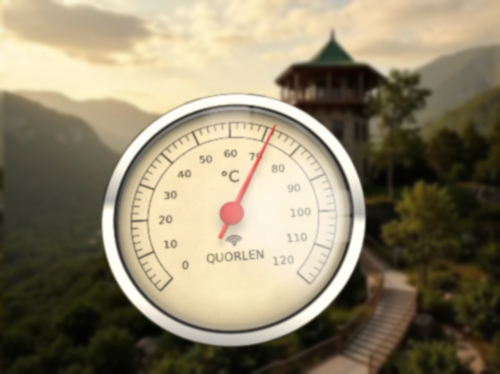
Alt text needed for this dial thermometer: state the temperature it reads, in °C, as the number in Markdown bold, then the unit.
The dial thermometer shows **72** °C
